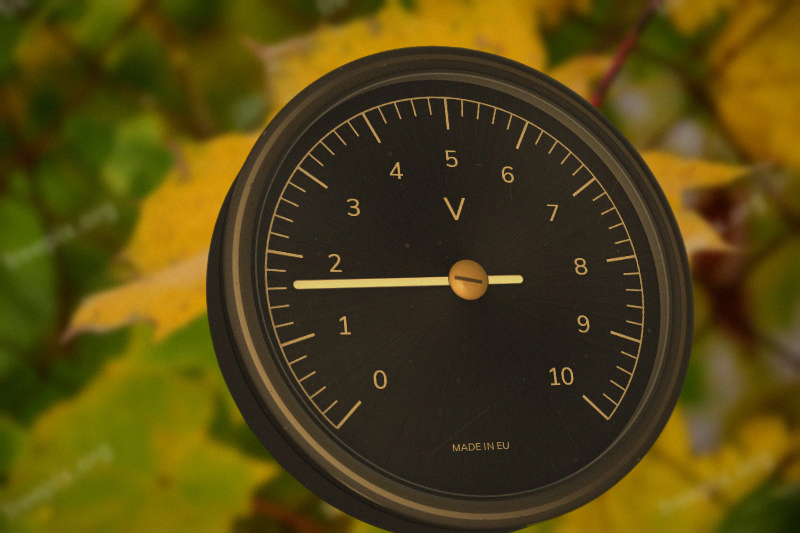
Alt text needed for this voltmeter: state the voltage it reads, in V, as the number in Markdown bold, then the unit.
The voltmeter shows **1.6** V
